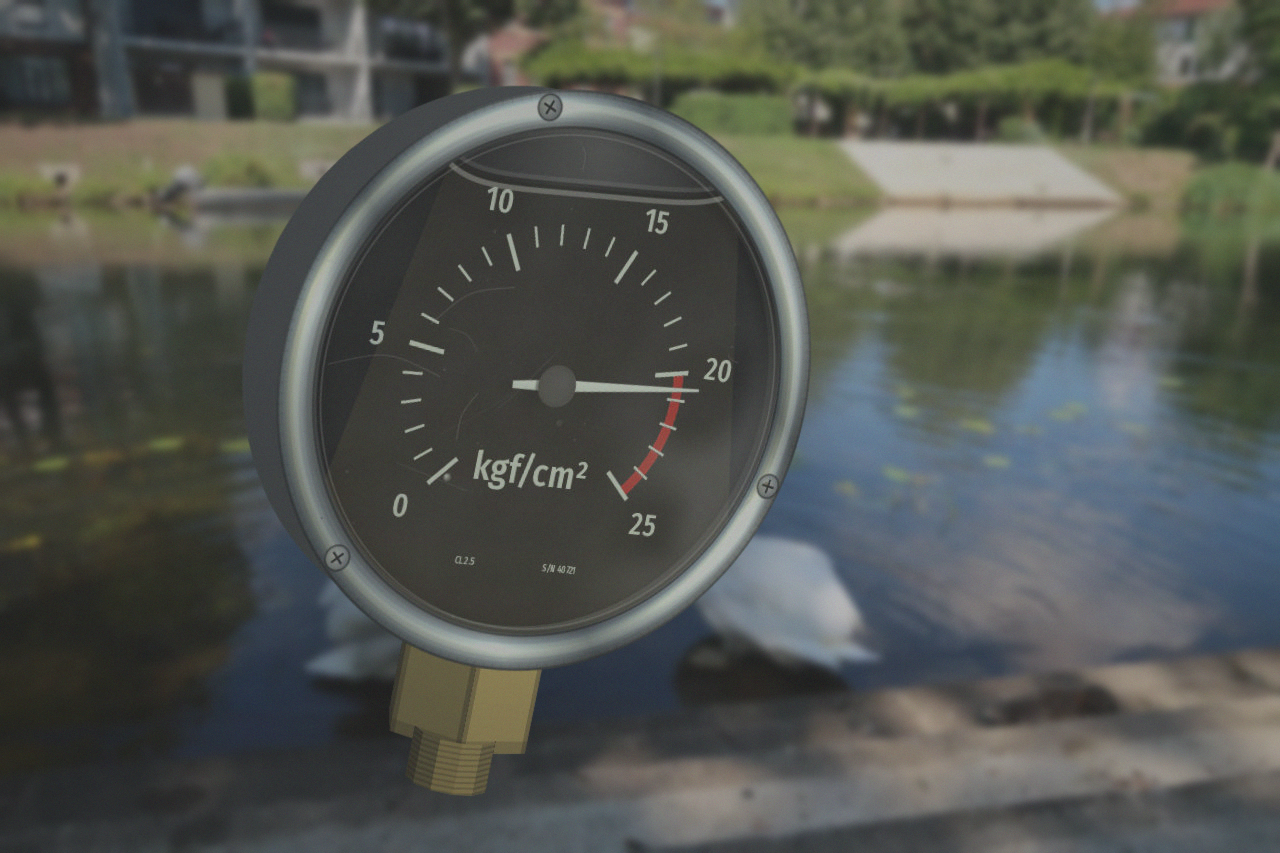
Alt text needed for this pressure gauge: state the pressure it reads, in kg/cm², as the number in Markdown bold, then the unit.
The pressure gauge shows **20.5** kg/cm²
